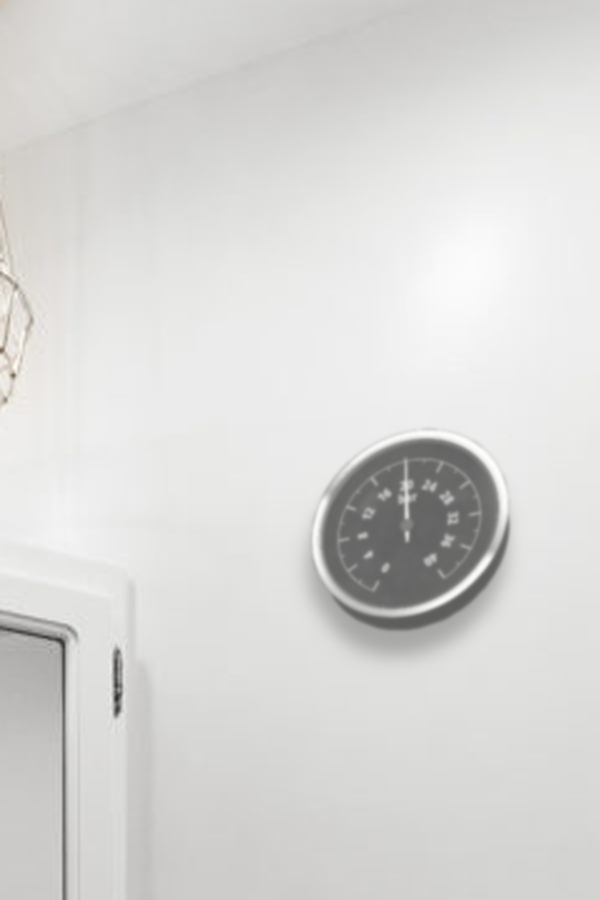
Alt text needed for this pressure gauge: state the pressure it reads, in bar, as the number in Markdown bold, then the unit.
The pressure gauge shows **20** bar
